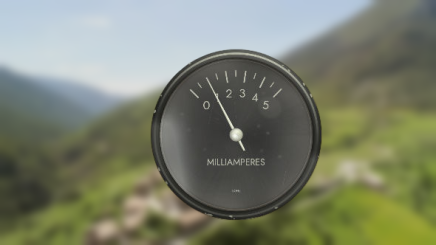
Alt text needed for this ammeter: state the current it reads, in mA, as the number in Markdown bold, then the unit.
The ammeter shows **1** mA
